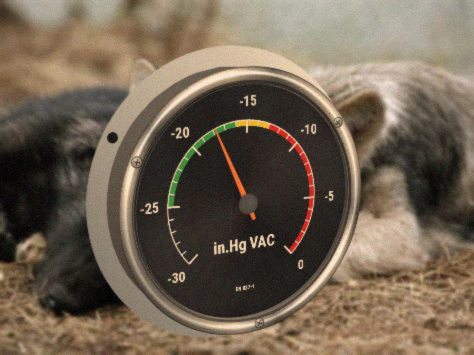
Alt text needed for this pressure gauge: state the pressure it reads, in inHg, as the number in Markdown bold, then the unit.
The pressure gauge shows **-18** inHg
